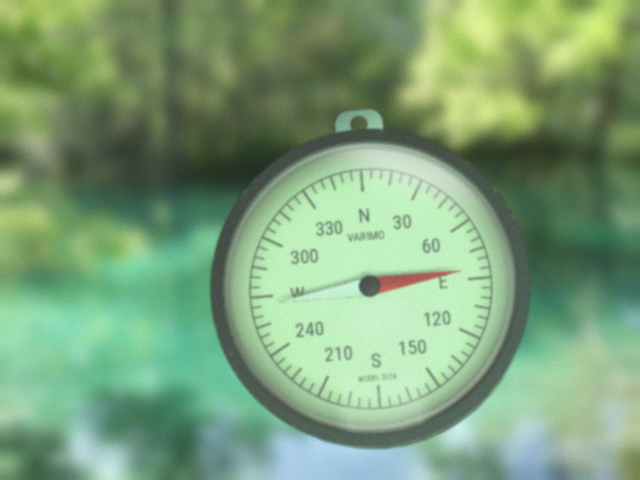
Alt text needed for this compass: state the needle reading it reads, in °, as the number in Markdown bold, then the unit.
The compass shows **85** °
